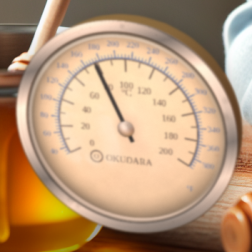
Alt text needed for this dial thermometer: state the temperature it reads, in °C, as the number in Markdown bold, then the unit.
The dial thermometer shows **80** °C
